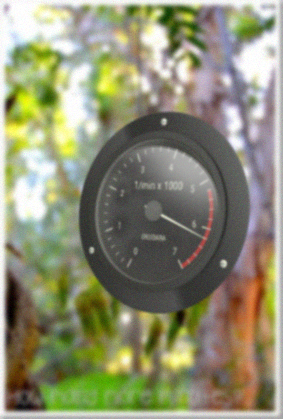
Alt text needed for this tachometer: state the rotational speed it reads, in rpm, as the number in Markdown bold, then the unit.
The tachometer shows **6200** rpm
